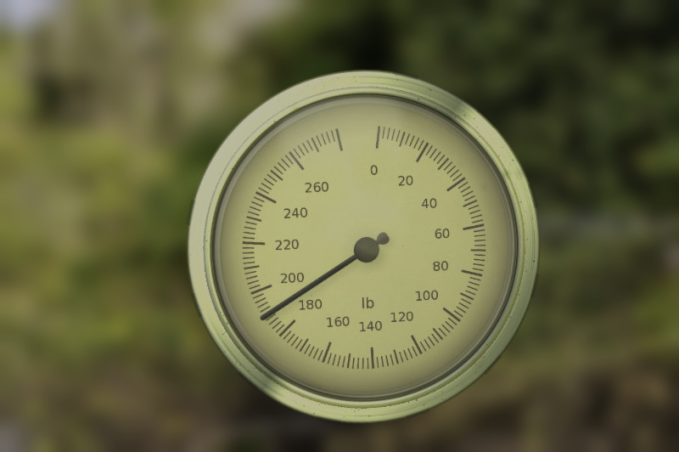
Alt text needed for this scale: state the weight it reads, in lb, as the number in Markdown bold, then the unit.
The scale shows **190** lb
